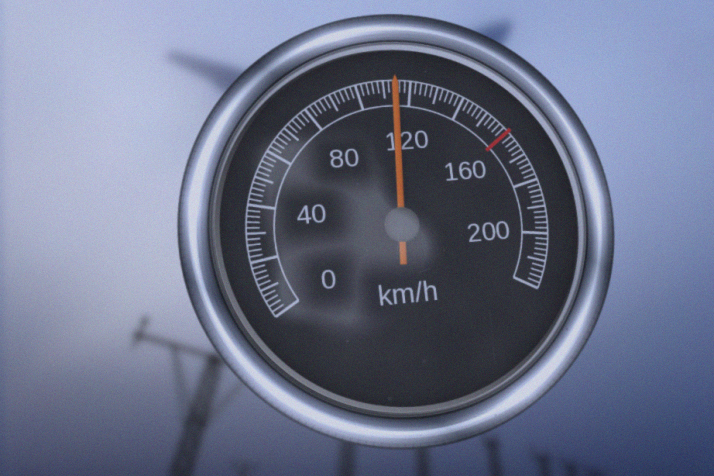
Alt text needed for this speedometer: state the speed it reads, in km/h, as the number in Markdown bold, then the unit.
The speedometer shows **114** km/h
